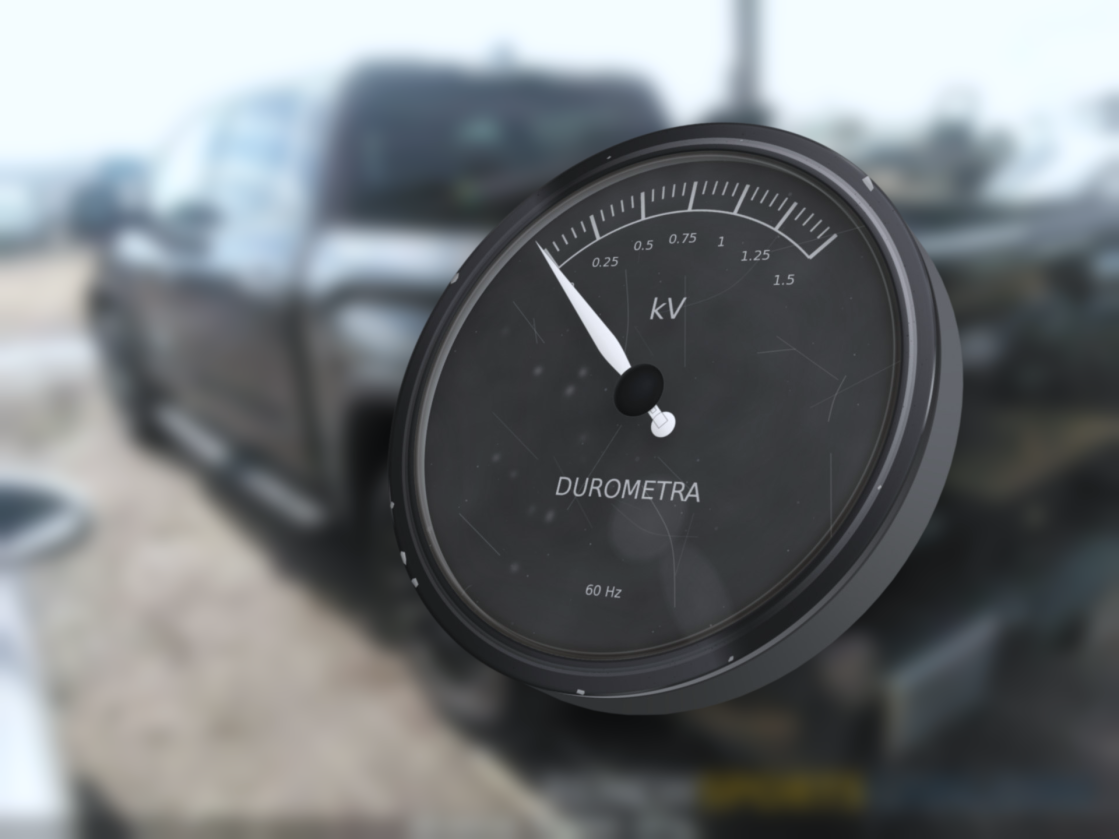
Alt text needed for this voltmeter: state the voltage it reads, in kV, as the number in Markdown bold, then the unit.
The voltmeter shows **0** kV
